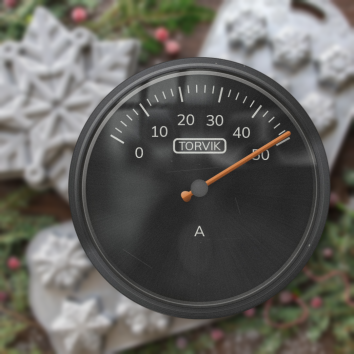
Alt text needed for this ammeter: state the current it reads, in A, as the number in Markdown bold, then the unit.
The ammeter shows **49** A
